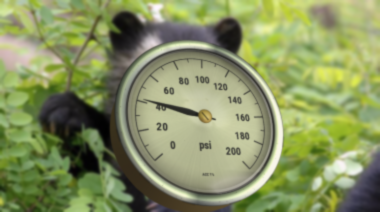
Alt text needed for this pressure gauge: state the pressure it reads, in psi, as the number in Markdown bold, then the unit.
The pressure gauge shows **40** psi
